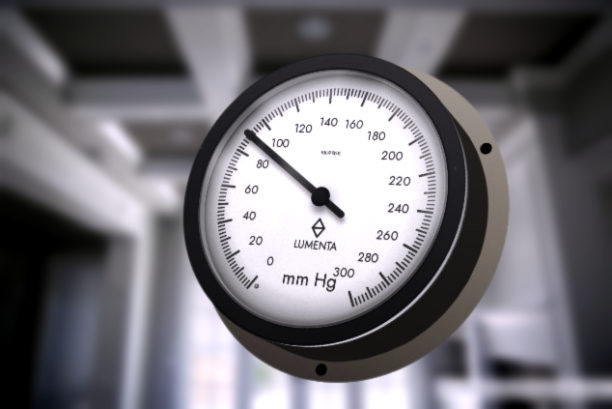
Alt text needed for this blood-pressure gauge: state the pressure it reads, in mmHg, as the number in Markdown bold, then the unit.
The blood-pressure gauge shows **90** mmHg
